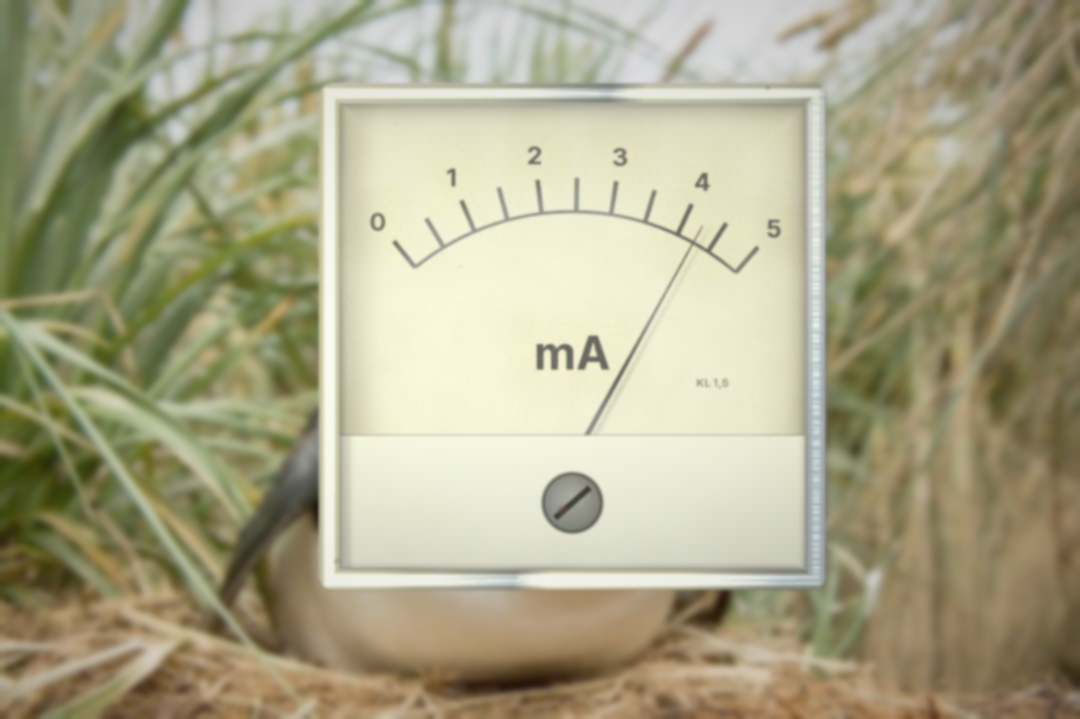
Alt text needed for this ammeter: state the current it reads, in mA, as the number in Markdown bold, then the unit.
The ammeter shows **4.25** mA
